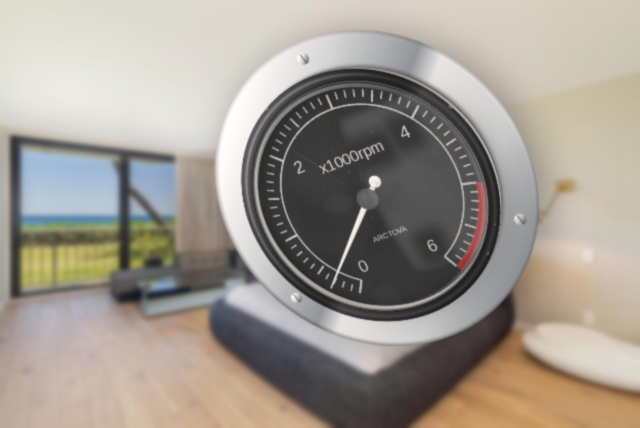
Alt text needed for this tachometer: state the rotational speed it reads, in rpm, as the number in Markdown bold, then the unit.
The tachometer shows **300** rpm
